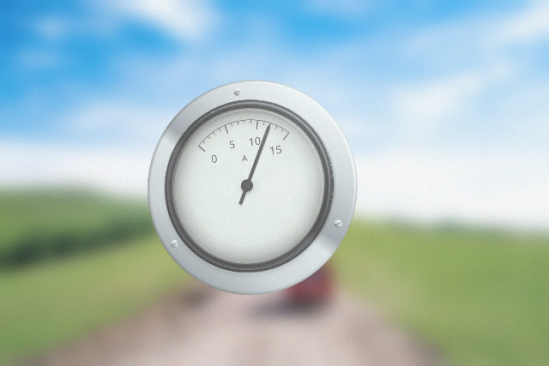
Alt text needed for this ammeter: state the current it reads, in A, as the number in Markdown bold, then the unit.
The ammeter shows **12** A
